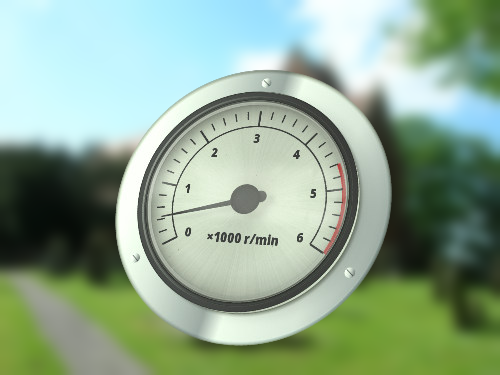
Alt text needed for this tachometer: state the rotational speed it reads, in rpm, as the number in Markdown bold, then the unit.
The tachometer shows **400** rpm
